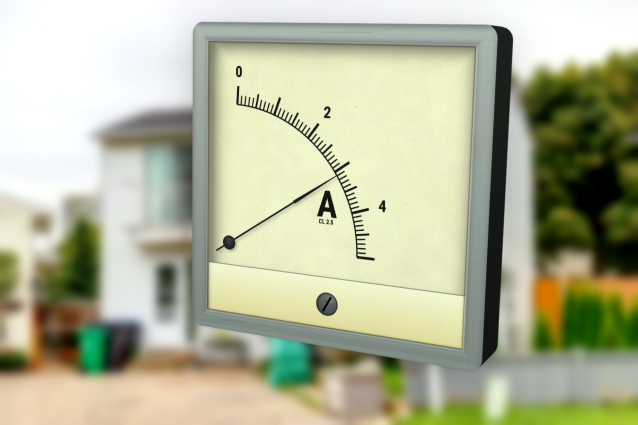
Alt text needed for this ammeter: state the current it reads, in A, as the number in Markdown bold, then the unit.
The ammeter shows **3.1** A
